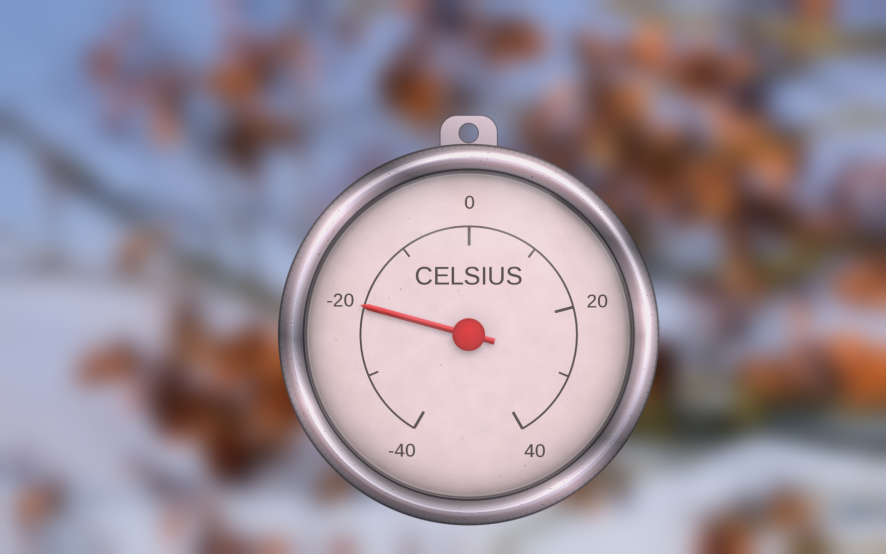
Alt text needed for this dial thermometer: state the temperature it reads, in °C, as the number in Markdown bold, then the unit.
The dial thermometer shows **-20** °C
